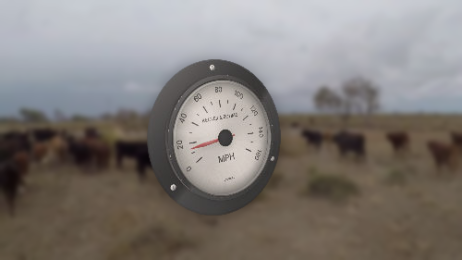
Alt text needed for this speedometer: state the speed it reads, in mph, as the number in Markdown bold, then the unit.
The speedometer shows **15** mph
